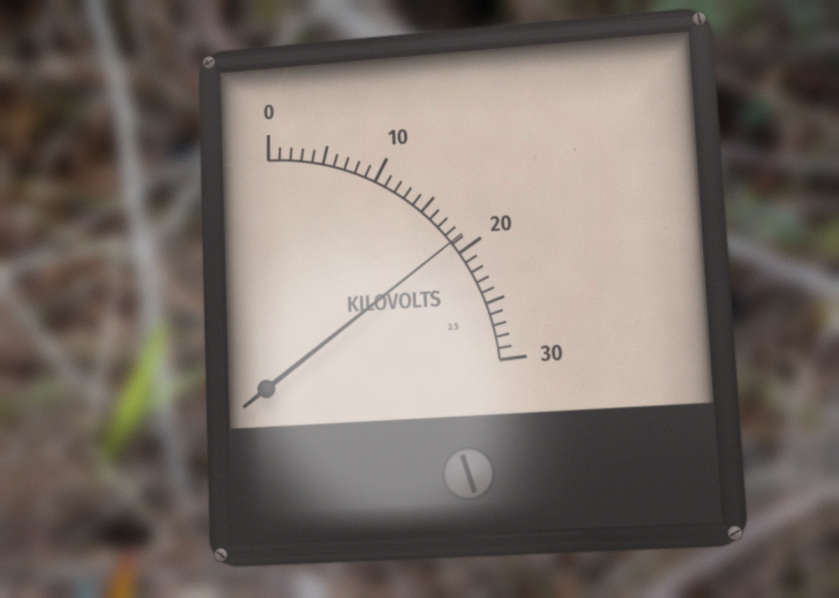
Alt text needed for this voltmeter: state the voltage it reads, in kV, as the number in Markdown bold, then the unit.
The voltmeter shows **19** kV
